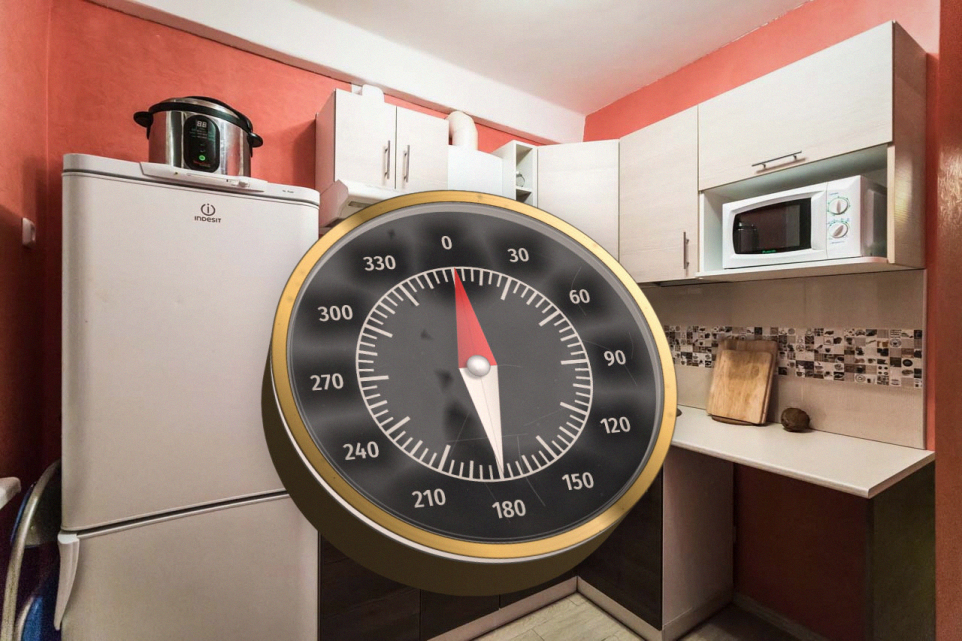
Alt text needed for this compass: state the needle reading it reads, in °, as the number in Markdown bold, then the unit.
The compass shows **0** °
